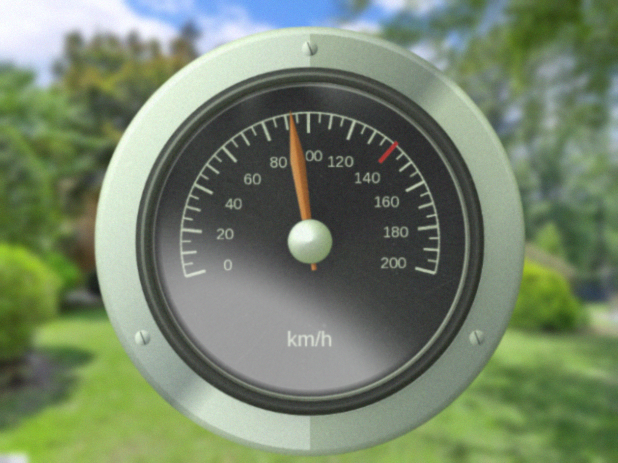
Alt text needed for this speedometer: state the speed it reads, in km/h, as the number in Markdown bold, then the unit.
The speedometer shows **92.5** km/h
